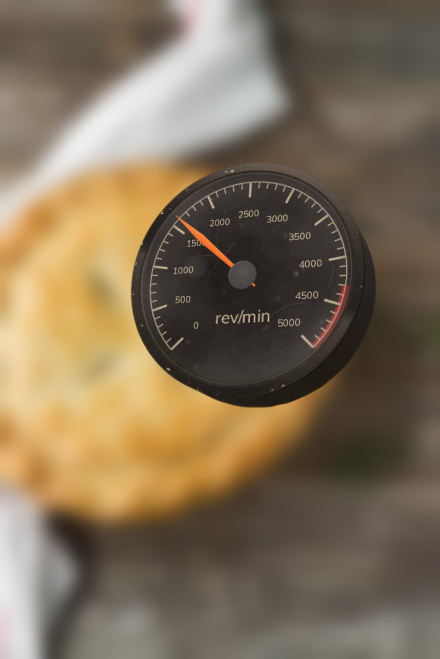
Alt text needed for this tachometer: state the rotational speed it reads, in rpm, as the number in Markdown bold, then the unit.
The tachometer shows **1600** rpm
